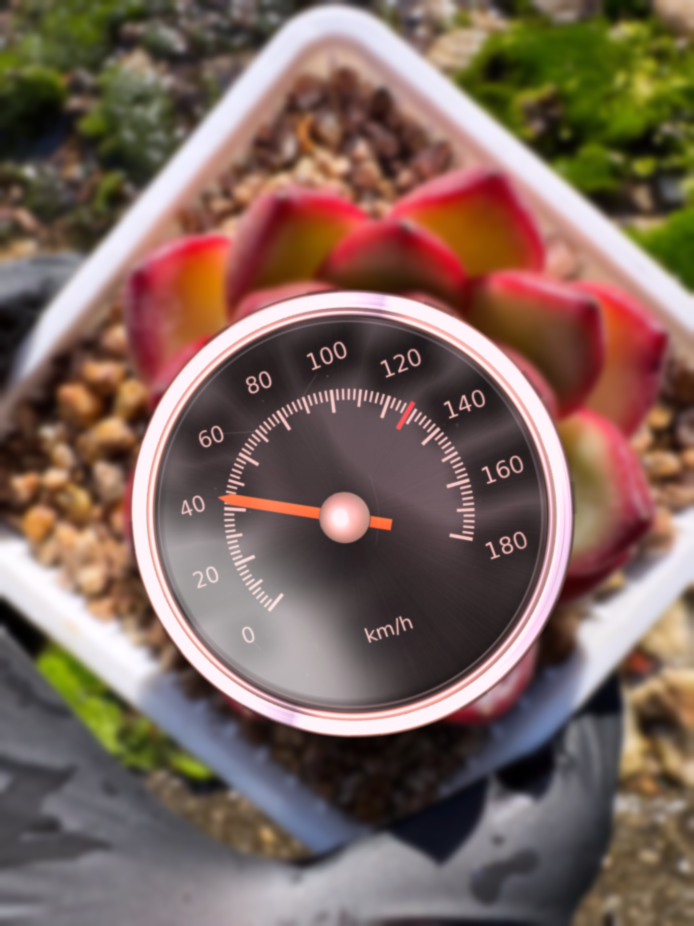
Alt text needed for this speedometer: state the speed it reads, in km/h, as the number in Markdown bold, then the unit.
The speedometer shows **44** km/h
